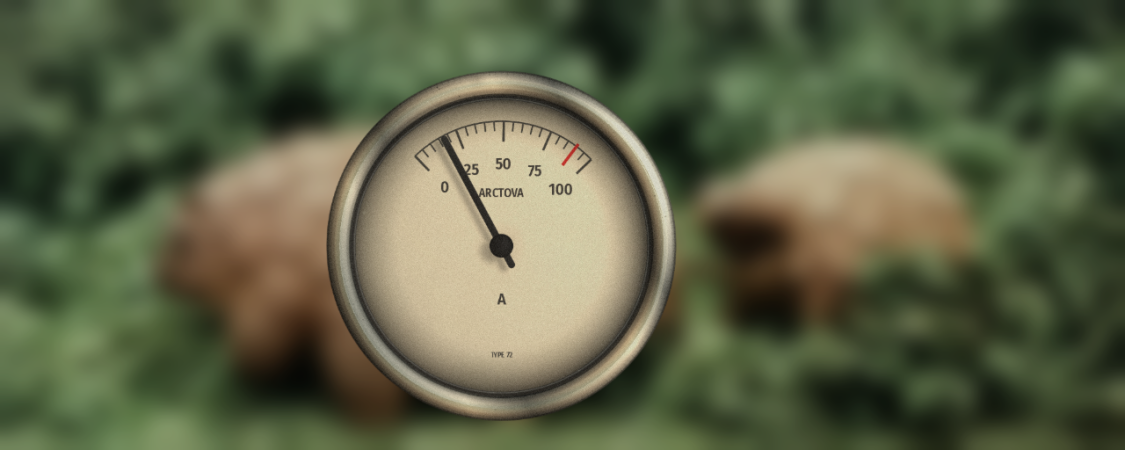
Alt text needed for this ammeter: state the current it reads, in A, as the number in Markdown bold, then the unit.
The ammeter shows **17.5** A
